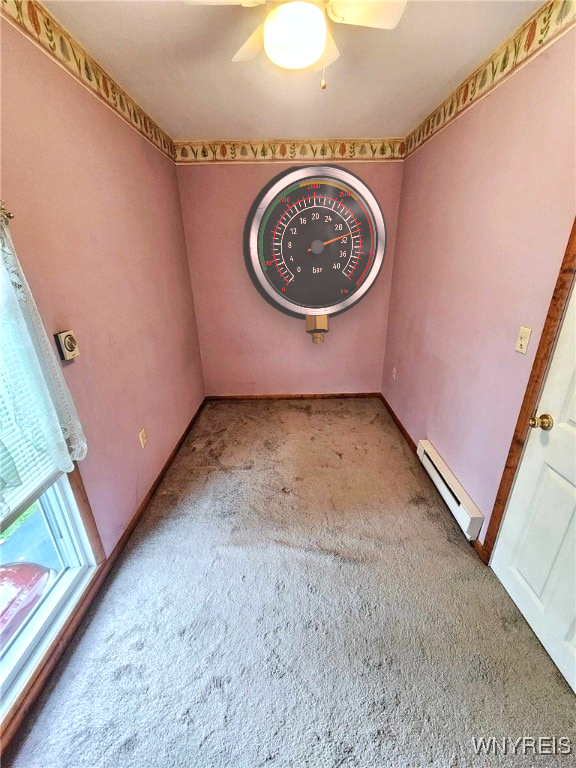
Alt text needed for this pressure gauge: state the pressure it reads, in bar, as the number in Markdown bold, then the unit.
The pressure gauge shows **31** bar
